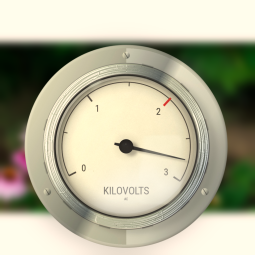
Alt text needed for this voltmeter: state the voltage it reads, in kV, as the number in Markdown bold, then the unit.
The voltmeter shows **2.75** kV
